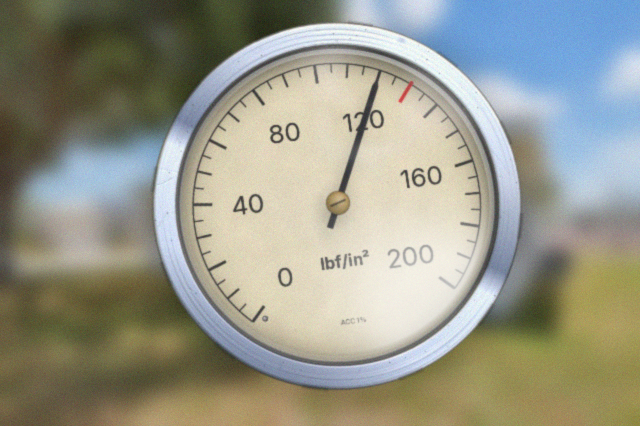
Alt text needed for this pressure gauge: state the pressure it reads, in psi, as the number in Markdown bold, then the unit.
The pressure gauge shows **120** psi
